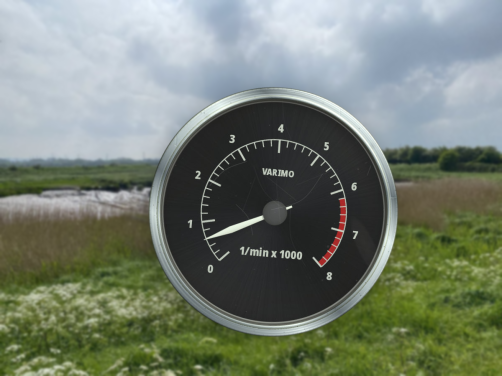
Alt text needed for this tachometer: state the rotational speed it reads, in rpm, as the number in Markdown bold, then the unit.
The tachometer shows **600** rpm
